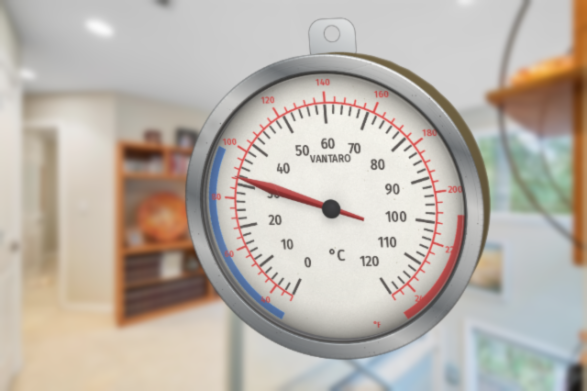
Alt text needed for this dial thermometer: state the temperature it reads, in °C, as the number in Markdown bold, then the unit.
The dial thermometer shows **32** °C
